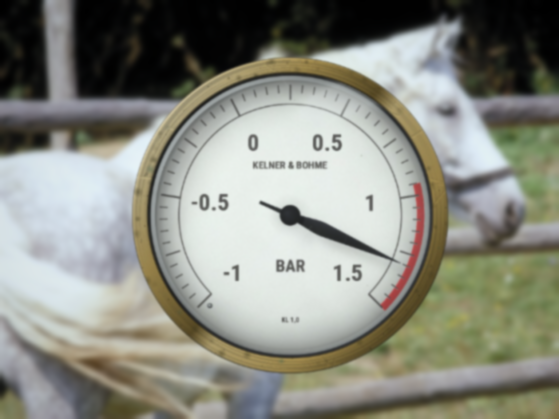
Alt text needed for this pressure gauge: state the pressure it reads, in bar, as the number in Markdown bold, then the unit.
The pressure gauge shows **1.3** bar
